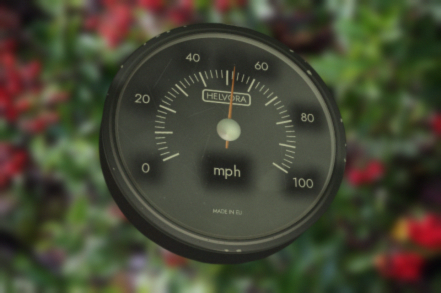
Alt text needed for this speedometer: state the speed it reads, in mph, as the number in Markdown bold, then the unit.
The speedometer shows **52** mph
